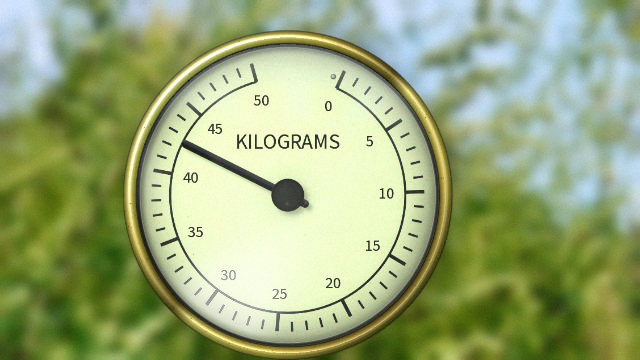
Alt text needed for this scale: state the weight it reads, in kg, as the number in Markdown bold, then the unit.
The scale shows **42.5** kg
